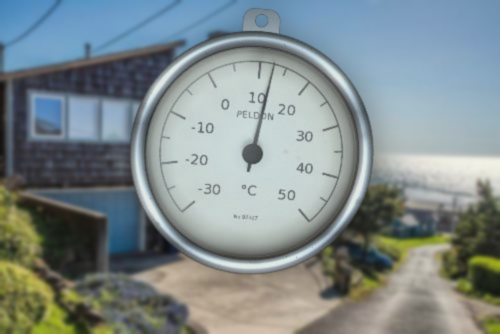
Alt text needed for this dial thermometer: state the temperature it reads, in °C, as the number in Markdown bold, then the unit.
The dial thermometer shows **12.5** °C
